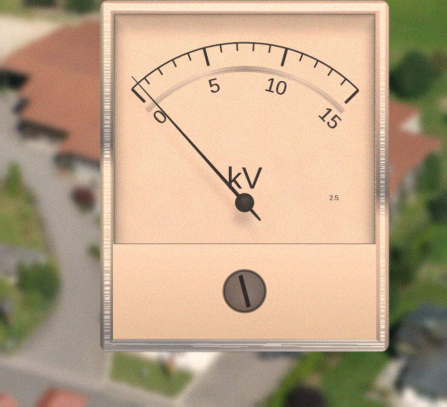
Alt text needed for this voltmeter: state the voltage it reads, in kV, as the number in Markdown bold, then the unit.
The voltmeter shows **0.5** kV
